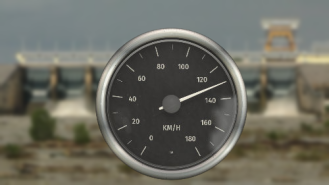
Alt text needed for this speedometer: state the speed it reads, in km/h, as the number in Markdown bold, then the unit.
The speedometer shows **130** km/h
